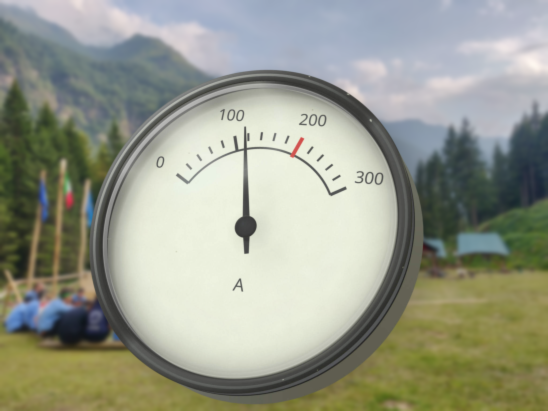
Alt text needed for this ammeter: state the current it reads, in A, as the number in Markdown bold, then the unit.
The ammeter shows **120** A
